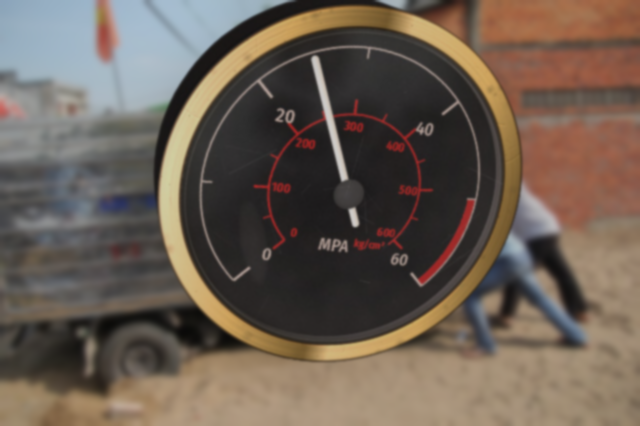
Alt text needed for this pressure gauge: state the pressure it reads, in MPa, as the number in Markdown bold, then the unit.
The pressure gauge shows **25** MPa
